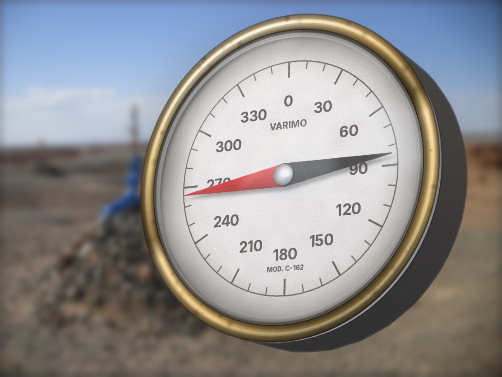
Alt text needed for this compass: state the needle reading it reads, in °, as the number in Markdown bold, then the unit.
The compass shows **265** °
